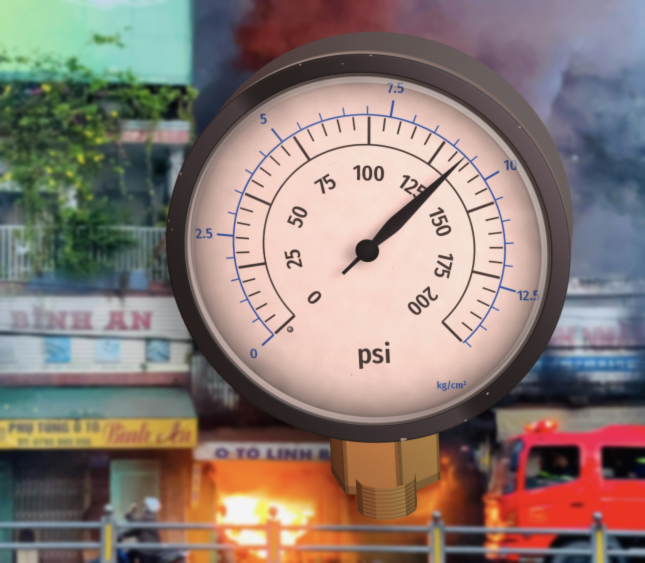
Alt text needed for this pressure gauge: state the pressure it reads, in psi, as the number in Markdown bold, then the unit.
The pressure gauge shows **132.5** psi
